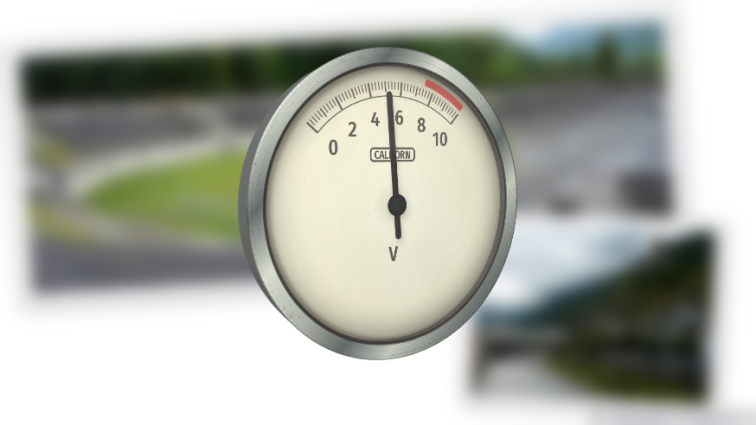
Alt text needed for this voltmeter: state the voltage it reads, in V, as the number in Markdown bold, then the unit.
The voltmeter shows **5** V
